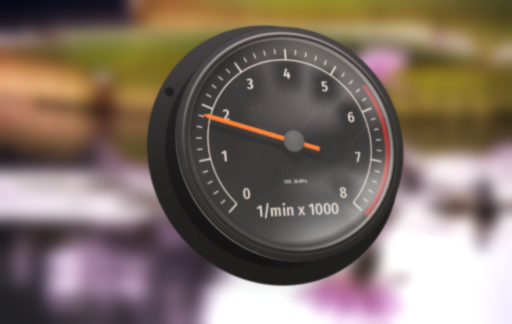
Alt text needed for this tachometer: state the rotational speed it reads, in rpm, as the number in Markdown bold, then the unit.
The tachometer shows **1800** rpm
